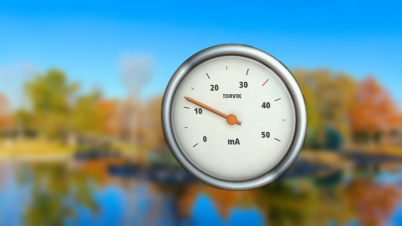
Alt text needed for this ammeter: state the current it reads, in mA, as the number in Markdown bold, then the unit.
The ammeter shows **12.5** mA
